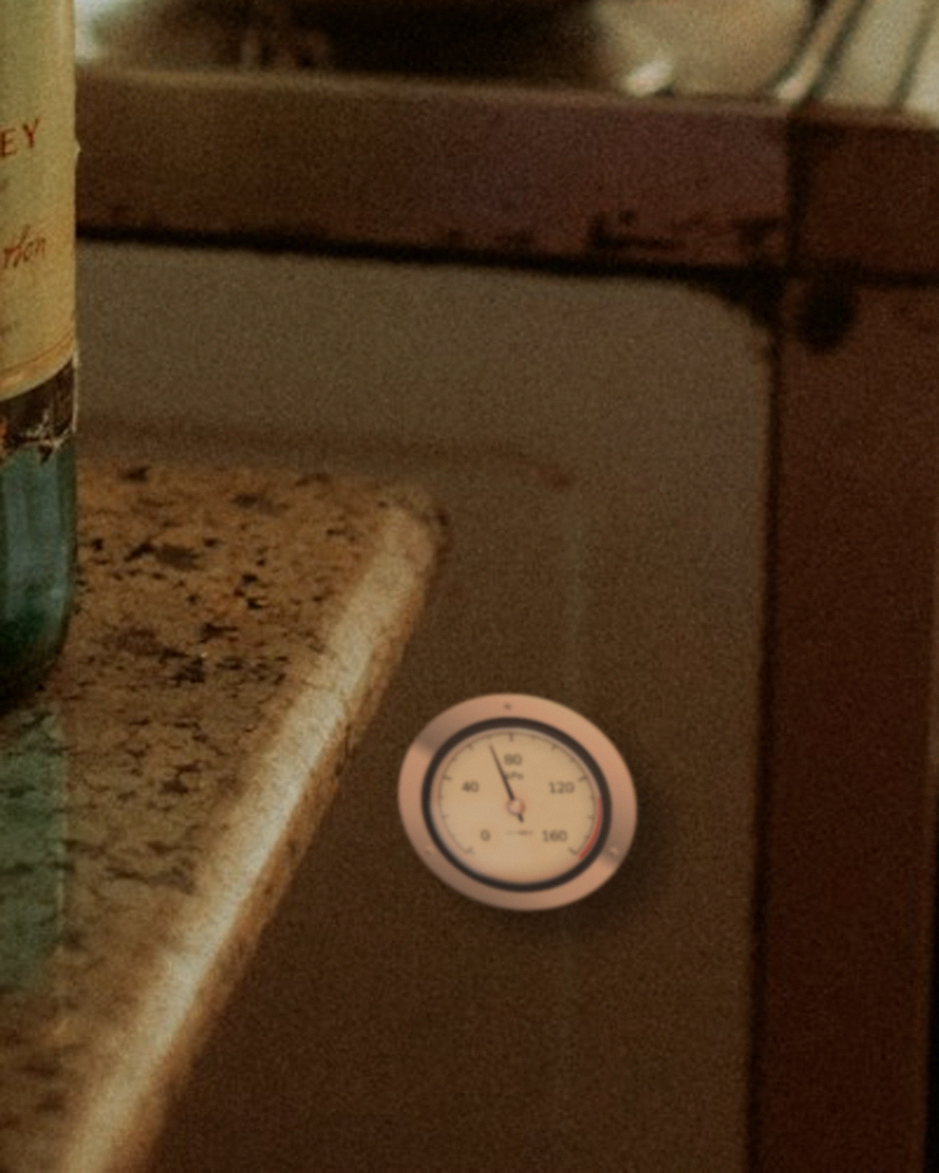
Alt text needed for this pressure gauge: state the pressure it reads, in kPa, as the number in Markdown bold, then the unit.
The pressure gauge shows **70** kPa
